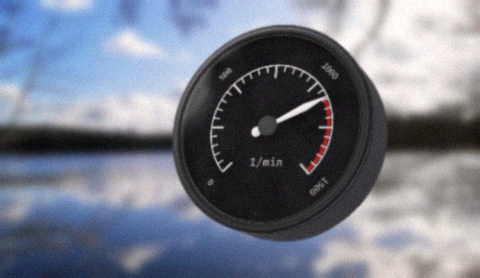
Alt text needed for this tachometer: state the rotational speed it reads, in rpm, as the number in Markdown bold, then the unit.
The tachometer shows **1100** rpm
